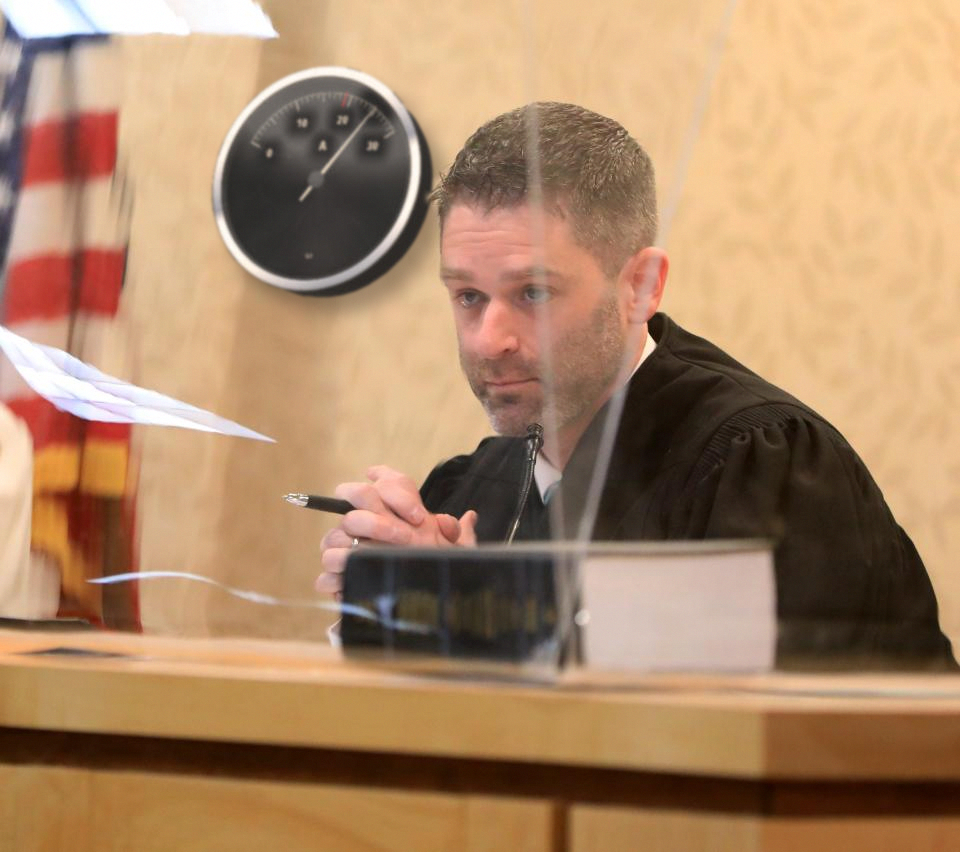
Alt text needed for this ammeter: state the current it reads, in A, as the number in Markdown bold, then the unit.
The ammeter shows **25** A
